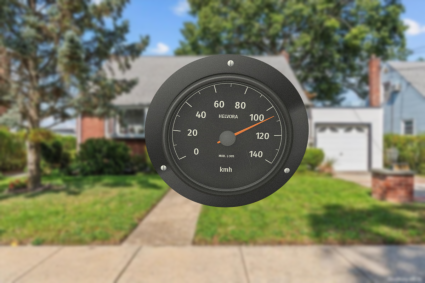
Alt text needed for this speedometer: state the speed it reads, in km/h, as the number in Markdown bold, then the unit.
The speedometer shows **105** km/h
